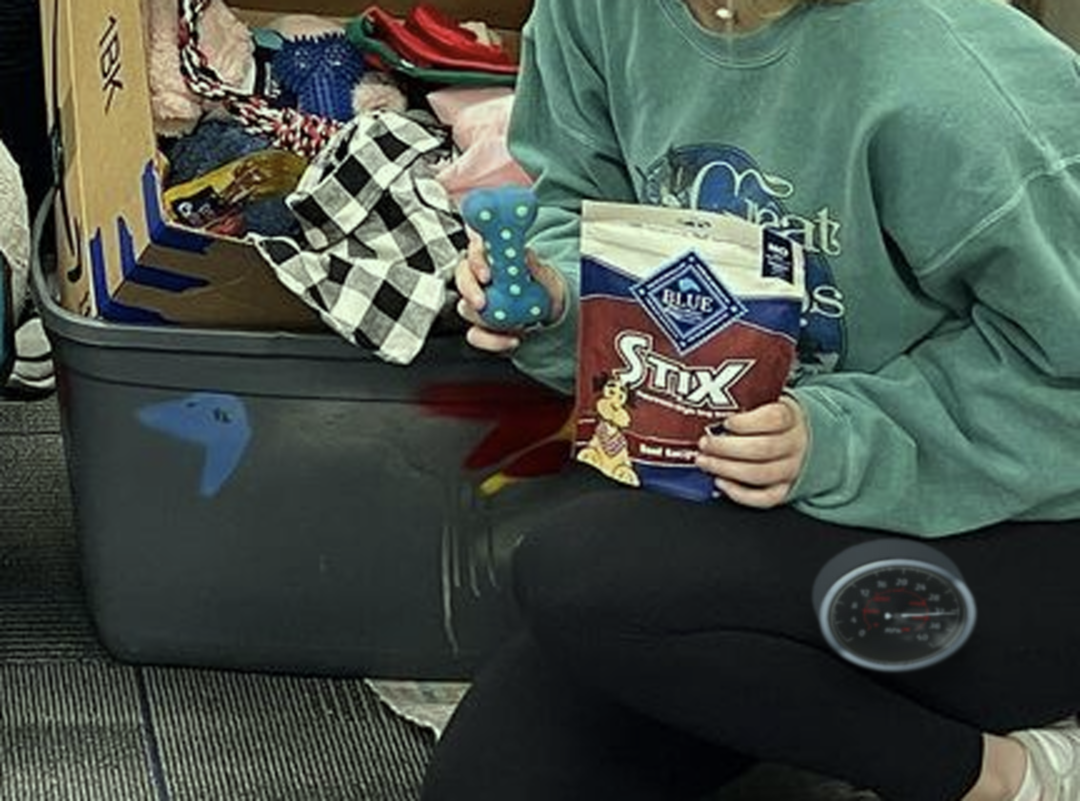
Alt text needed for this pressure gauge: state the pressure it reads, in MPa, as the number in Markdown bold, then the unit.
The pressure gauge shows **32** MPa
